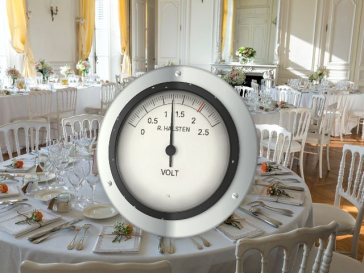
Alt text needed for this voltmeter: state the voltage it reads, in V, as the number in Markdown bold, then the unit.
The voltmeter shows **1.25** V
